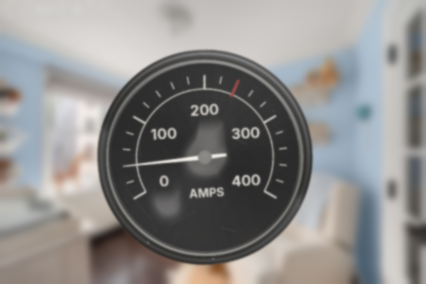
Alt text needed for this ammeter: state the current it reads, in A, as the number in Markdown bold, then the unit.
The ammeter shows **40** A
